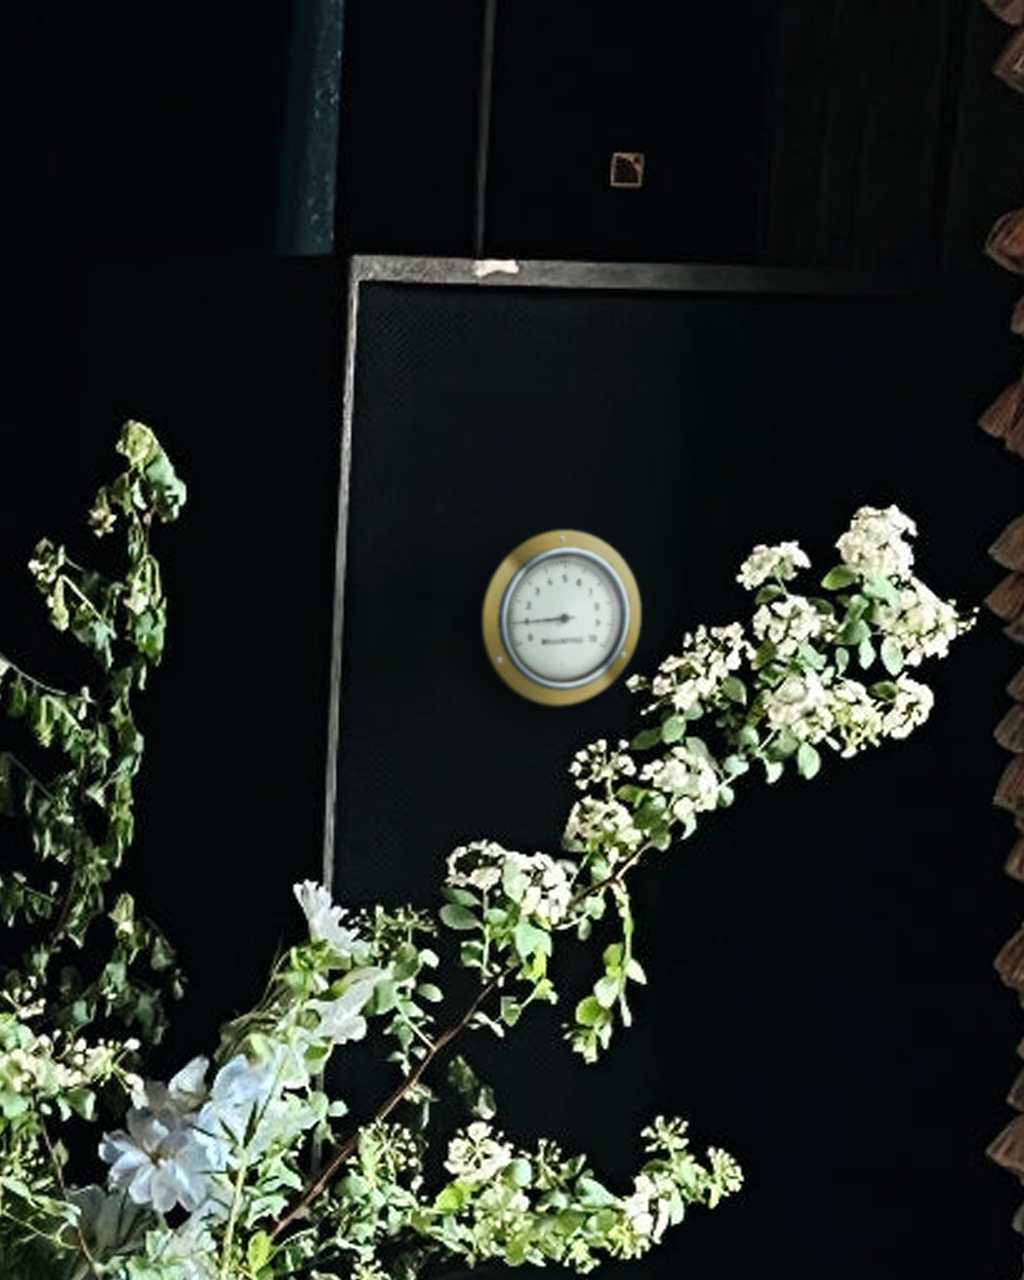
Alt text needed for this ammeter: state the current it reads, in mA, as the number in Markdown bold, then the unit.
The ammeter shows **1** mA
